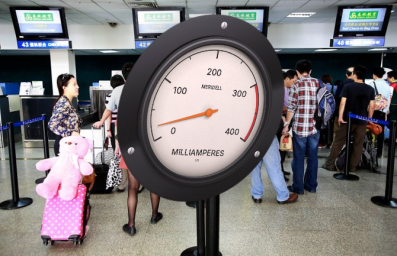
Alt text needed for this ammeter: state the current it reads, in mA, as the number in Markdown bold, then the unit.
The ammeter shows **25** mA
